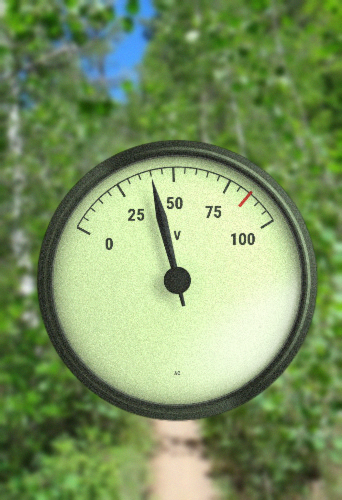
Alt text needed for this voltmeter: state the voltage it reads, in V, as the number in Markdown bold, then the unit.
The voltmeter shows **40** V
